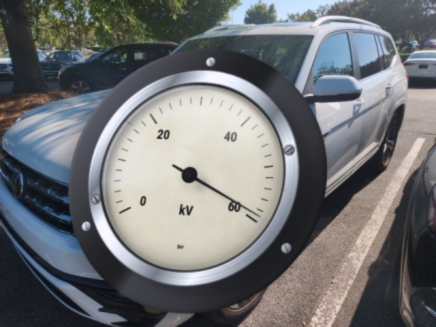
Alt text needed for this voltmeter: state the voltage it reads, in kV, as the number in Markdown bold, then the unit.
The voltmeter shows **59** kV
